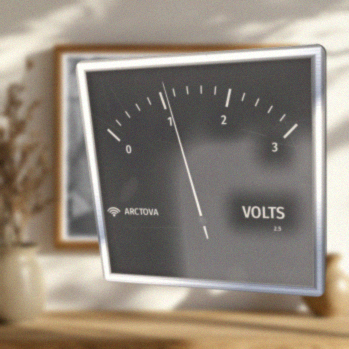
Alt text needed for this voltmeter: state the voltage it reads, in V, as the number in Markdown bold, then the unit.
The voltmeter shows **1.1** V
